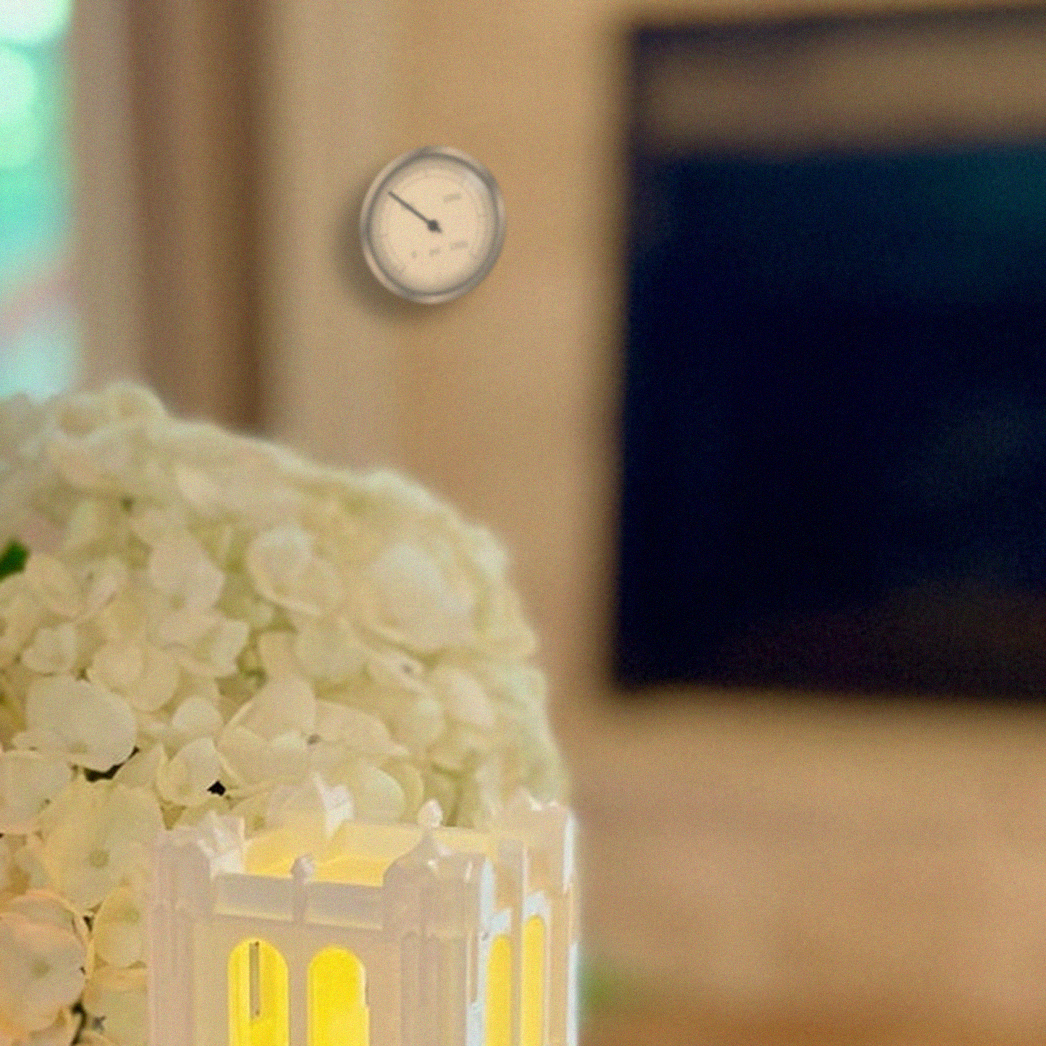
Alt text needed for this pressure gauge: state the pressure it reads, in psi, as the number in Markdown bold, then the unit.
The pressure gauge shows **500** psi
